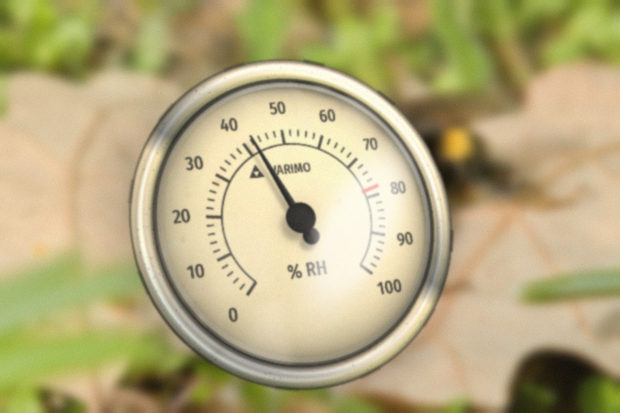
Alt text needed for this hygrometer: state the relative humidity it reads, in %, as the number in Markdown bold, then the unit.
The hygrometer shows **42** %
